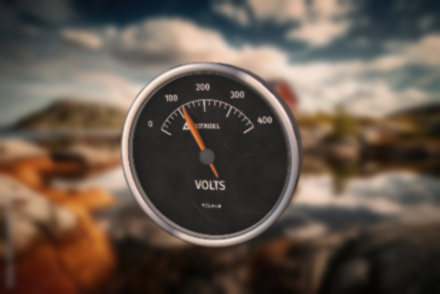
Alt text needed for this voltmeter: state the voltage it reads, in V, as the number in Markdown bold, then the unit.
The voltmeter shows **120** V
